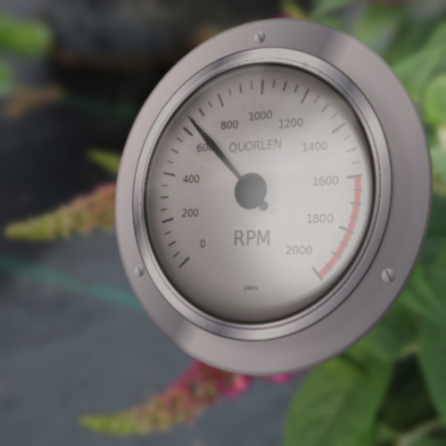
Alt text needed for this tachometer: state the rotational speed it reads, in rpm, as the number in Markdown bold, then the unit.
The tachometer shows **650** rpm
